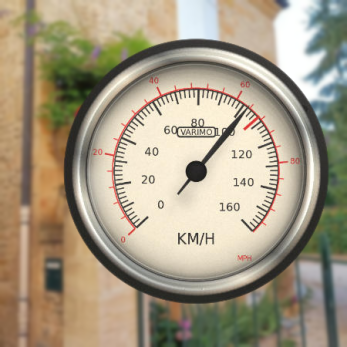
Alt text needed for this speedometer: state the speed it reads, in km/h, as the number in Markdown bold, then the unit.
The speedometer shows **102** km/h
